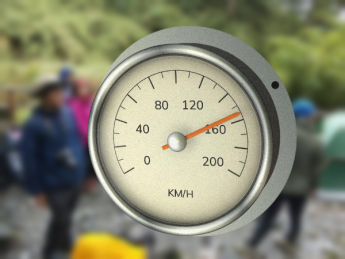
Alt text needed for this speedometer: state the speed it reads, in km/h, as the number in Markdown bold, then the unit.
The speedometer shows **155** km/h
